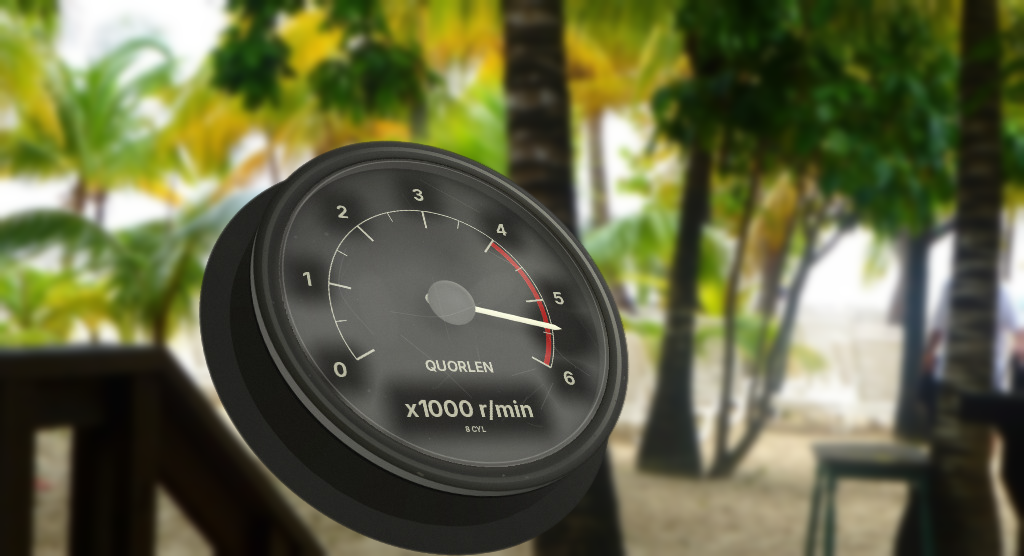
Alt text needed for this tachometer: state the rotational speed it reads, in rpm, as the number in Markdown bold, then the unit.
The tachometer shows **5500** rpm
